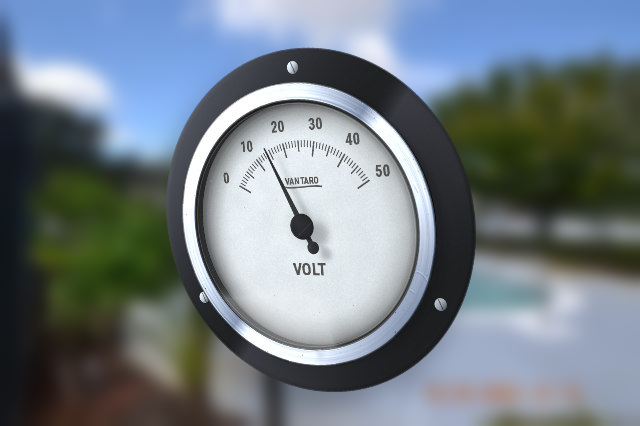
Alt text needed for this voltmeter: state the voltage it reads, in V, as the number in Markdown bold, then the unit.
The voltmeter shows **15** V
